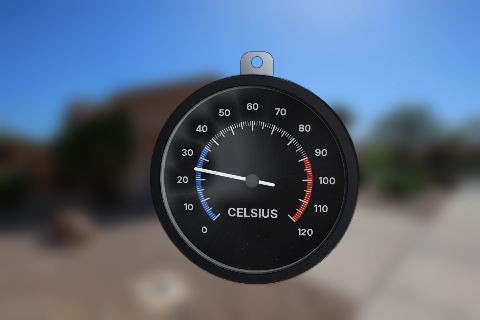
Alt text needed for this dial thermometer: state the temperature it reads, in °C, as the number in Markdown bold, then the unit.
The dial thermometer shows **25** °C
